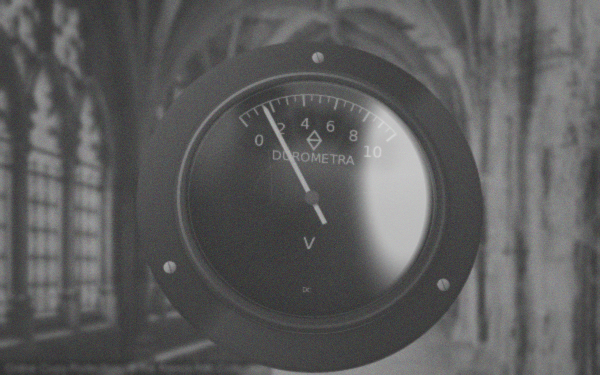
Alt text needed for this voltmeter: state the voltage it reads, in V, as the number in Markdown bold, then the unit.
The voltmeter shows **1.5** V
